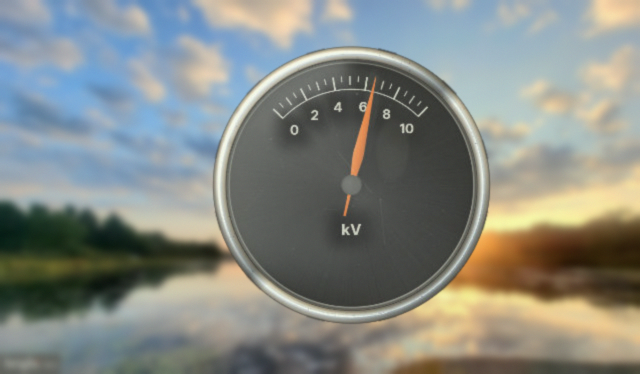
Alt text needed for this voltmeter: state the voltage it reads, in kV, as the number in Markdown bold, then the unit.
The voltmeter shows **6.5** kV
